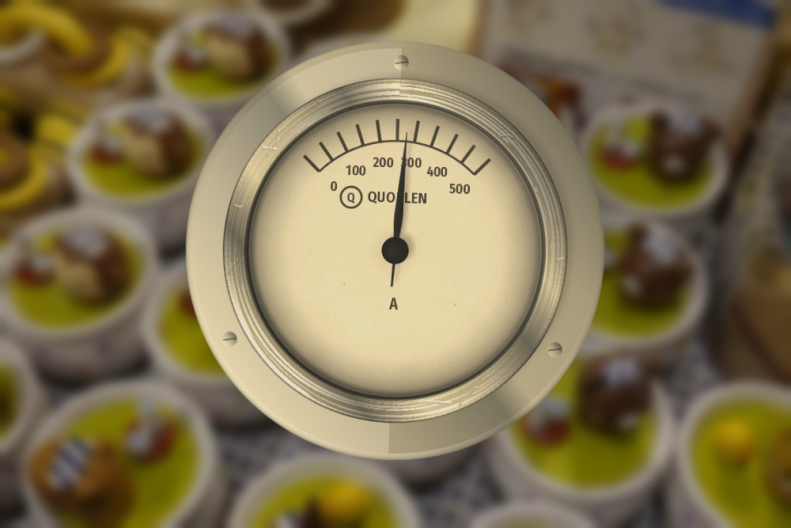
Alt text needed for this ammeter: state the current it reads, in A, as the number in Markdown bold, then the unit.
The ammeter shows **275** A
